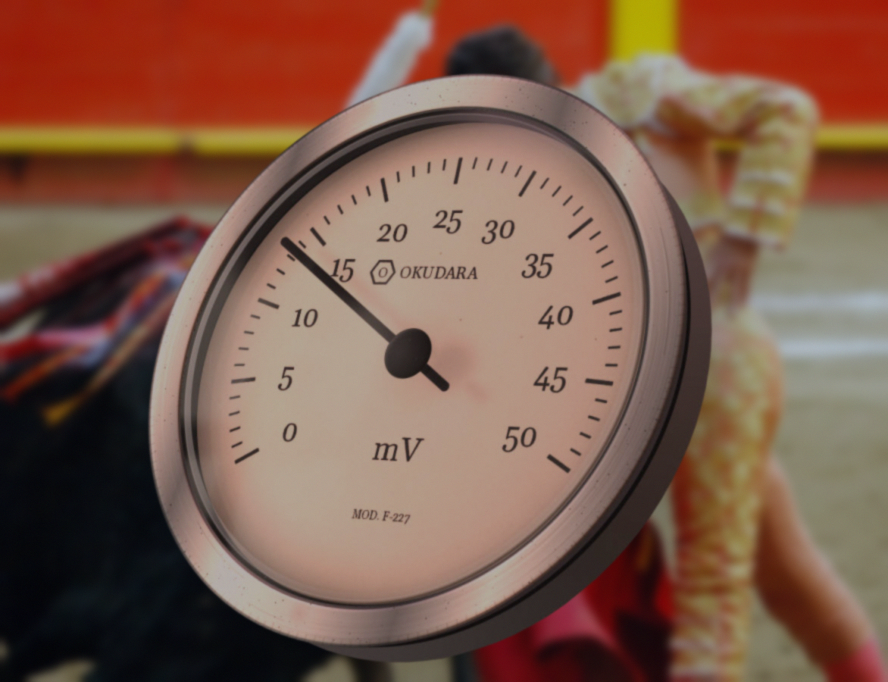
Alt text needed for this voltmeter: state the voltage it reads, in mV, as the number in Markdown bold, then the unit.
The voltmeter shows **13.5** mV
